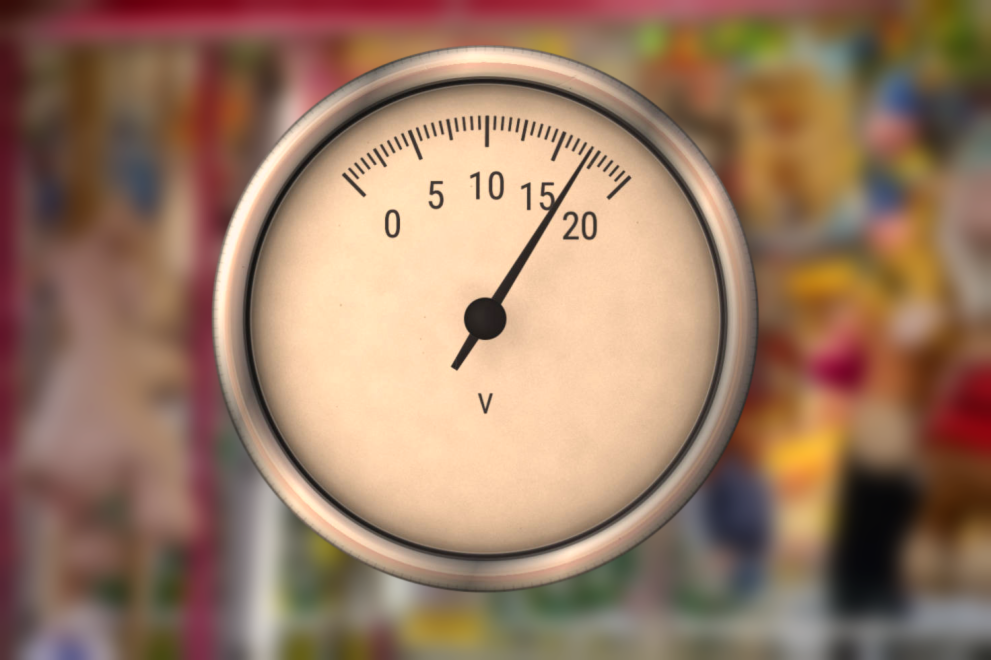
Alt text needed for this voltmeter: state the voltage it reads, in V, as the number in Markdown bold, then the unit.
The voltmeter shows **17** V
